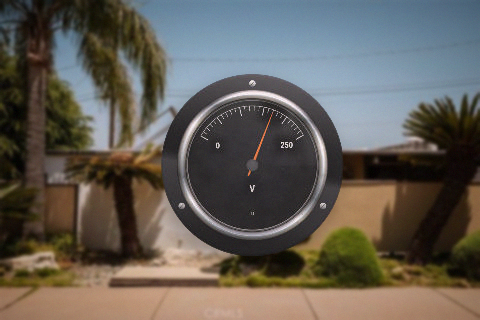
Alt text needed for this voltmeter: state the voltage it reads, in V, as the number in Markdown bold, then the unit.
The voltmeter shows **170** V
